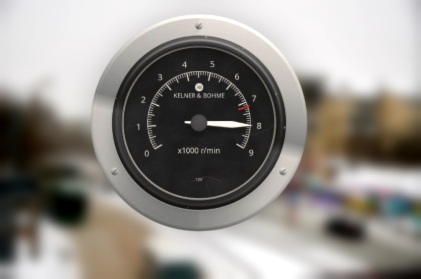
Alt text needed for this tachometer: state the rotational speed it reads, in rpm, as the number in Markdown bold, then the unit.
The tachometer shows **8000** rpm
